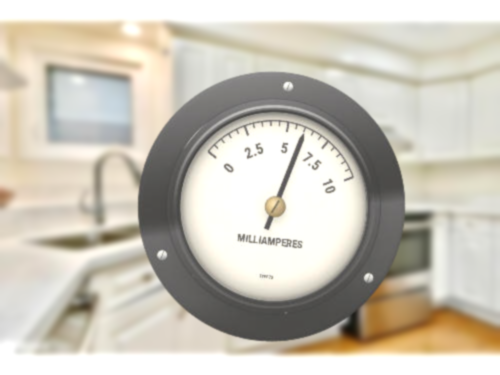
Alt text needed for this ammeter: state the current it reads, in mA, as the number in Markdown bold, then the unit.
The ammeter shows **6** mA
